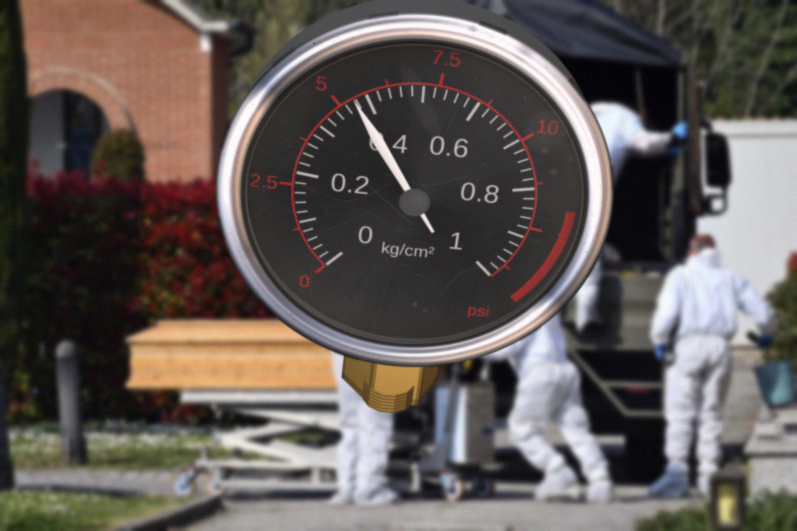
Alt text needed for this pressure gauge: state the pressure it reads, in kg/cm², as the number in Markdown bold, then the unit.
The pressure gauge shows **0.38** kg/cm²
